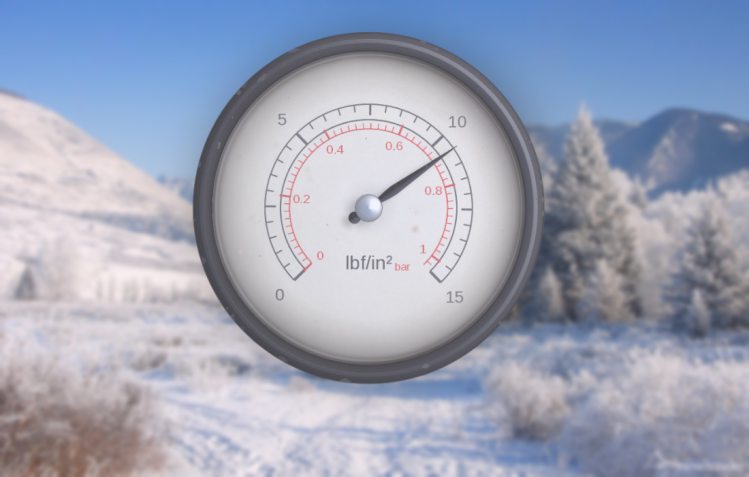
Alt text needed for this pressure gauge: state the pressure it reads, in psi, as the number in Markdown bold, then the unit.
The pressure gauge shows **10.5** psi
